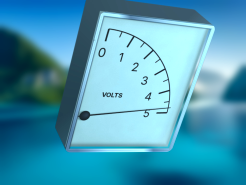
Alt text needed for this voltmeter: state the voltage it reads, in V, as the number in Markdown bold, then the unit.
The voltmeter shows **4.75** V
